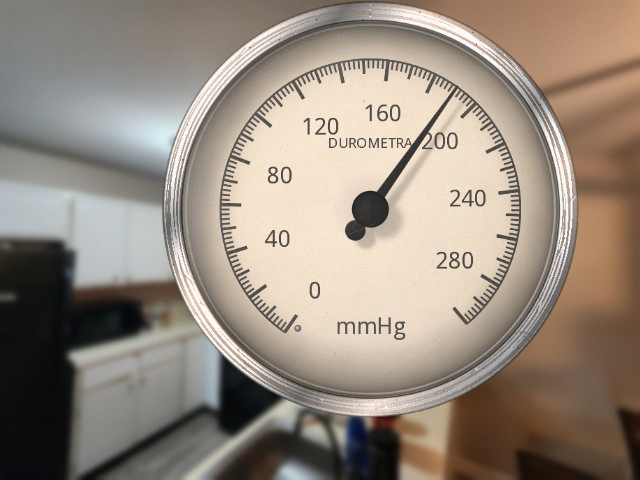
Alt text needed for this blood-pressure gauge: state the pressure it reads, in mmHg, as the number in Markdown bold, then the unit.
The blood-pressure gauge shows **190** mmHg
